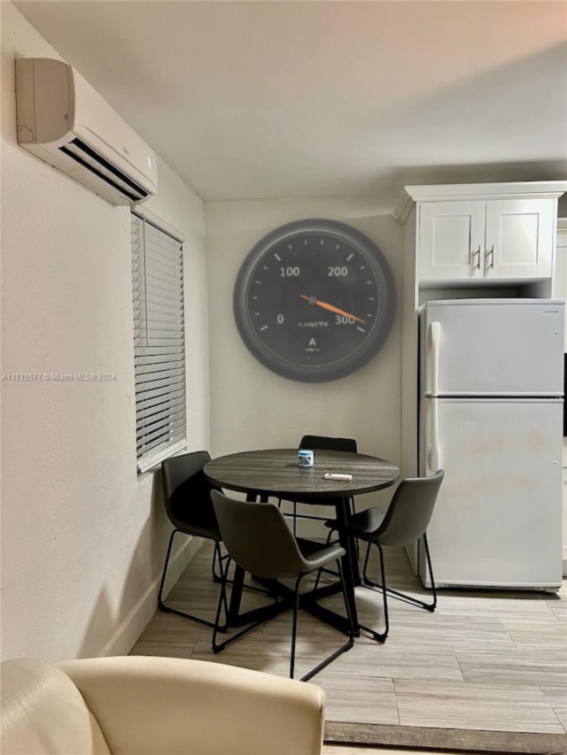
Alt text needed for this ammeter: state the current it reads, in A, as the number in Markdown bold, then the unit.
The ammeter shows **290** A
